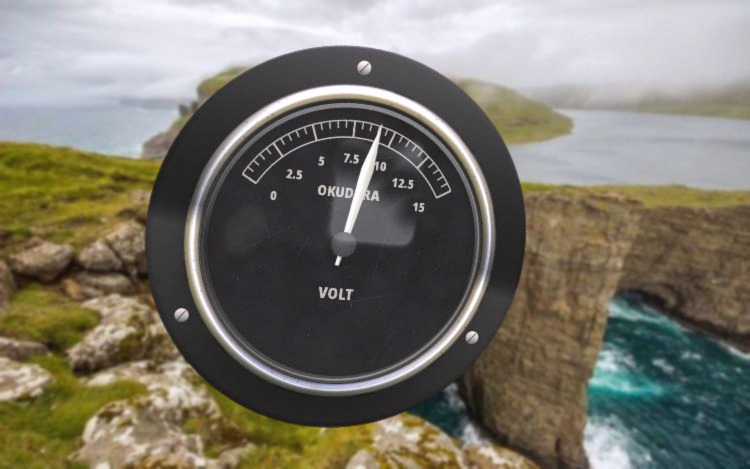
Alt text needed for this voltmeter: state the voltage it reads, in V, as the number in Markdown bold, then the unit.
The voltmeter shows **9** V
